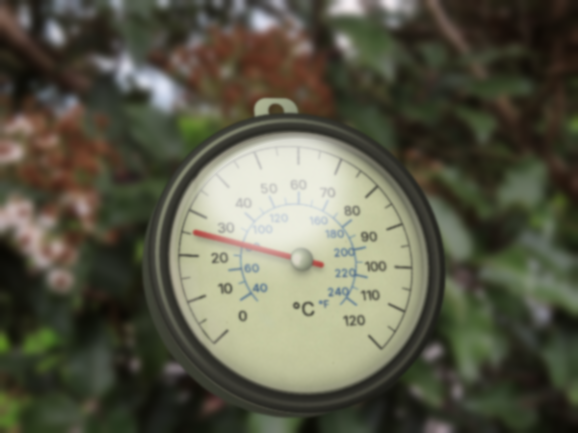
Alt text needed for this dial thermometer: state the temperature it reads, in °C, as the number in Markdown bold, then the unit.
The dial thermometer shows **25** °C
